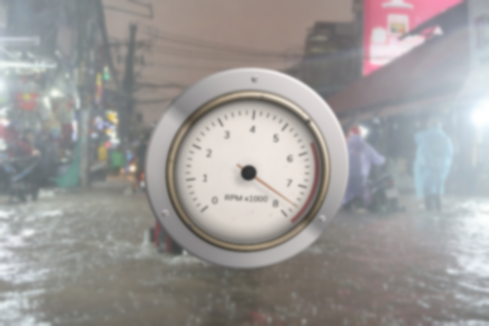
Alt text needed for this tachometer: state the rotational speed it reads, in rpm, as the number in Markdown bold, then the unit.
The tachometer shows **7600** rpm
